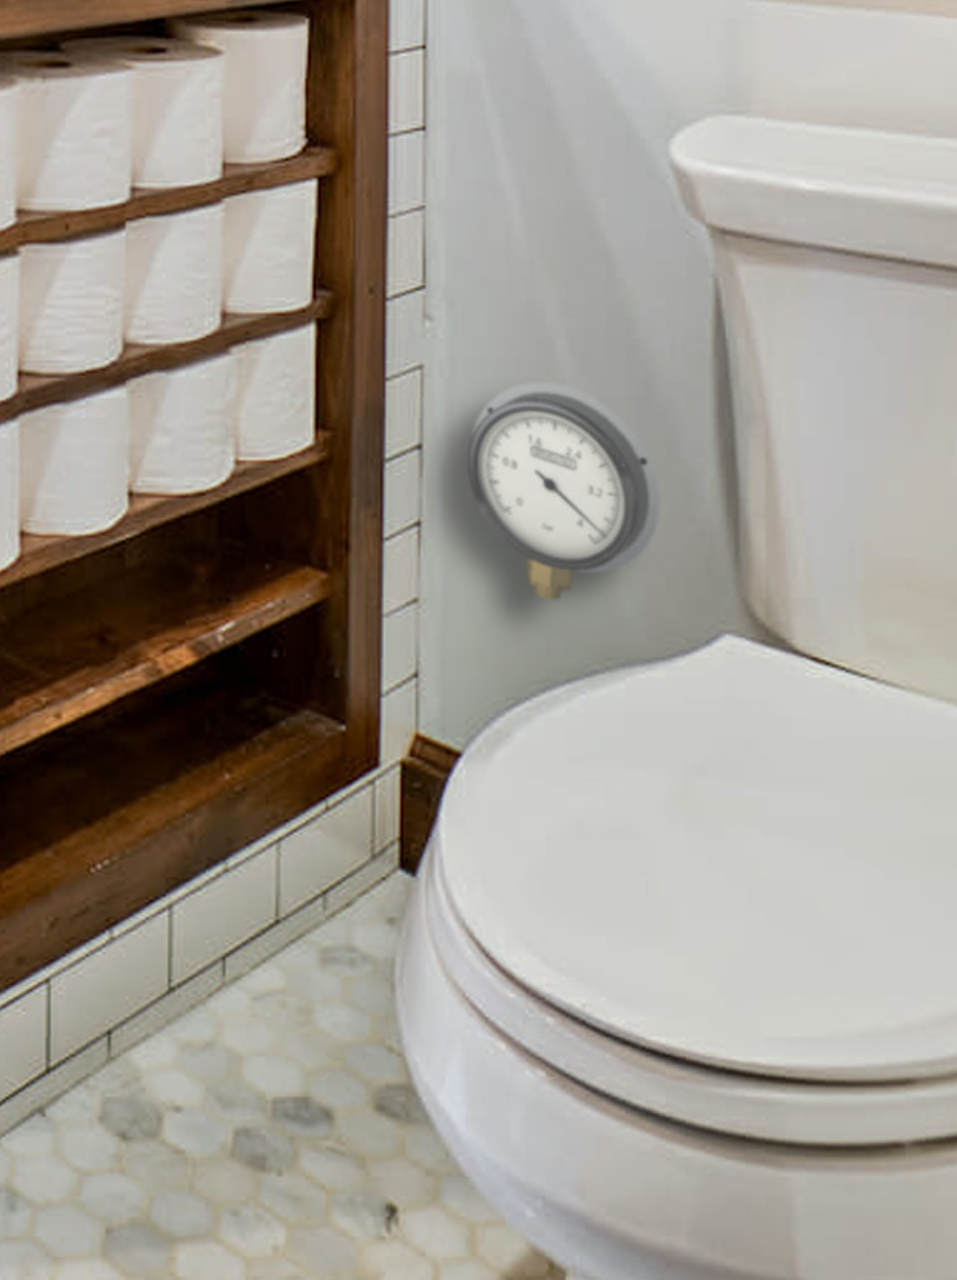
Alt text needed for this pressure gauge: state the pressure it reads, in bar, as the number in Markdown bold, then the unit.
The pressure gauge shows **3.8** bar
